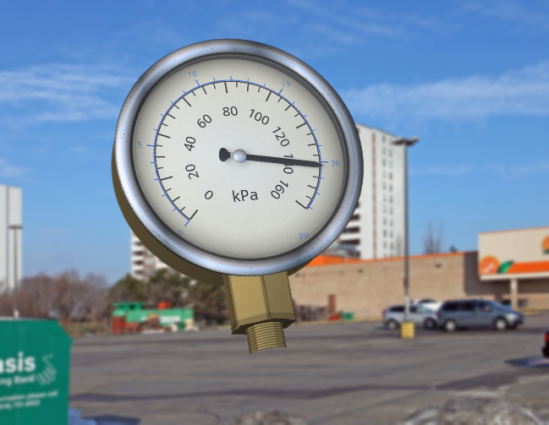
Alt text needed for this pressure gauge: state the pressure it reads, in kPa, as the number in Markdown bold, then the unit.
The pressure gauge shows **140** kPa
